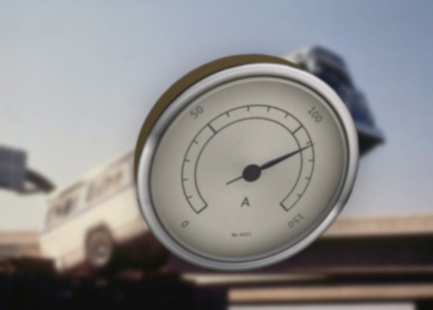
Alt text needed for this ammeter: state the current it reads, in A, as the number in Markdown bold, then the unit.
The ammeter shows **110** A
